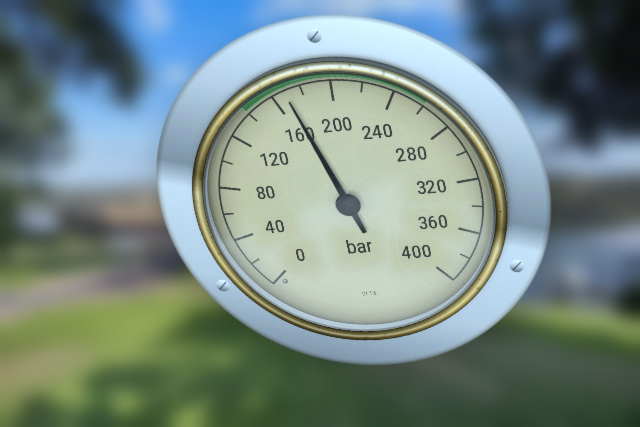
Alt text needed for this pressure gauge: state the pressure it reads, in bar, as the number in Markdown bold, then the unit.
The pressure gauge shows **170** bar
